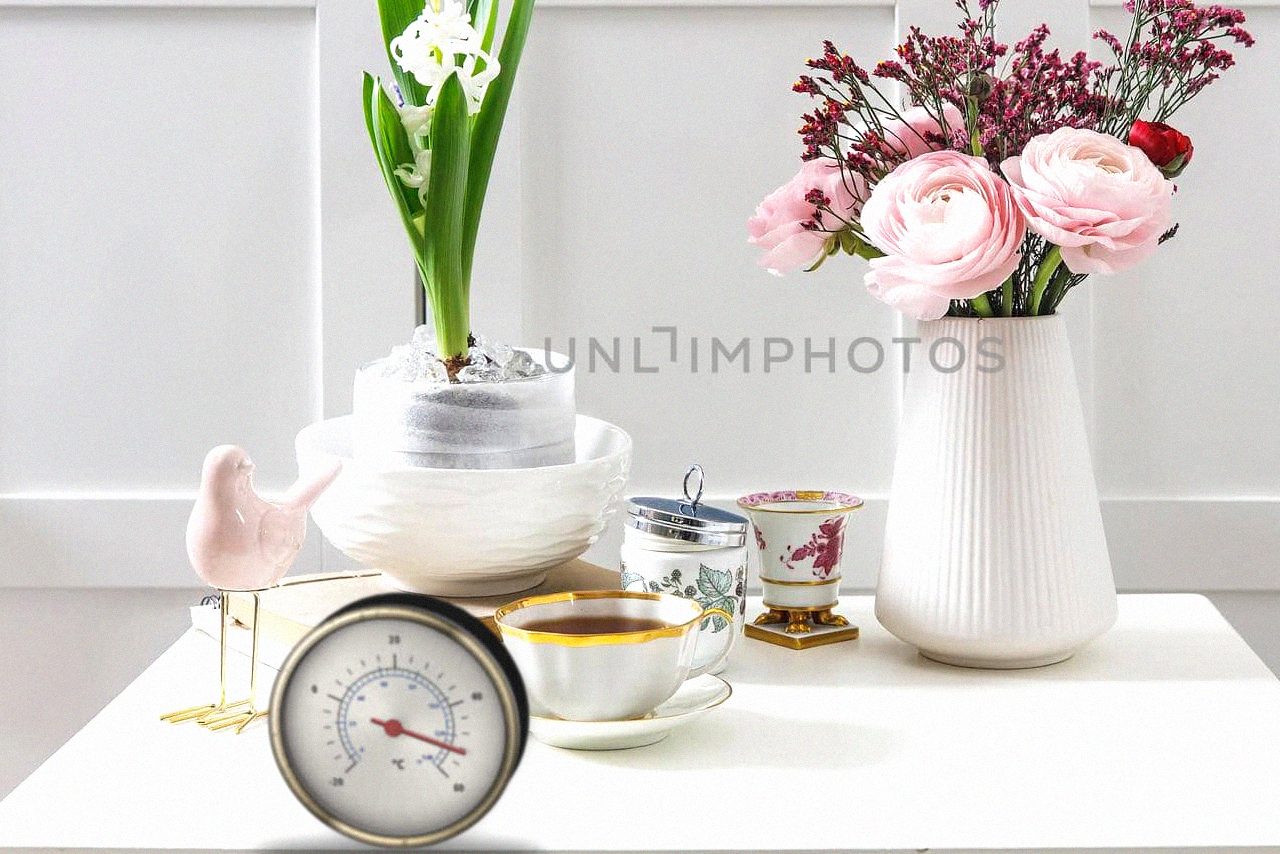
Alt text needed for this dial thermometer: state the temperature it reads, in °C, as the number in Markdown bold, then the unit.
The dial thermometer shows **52** °C
